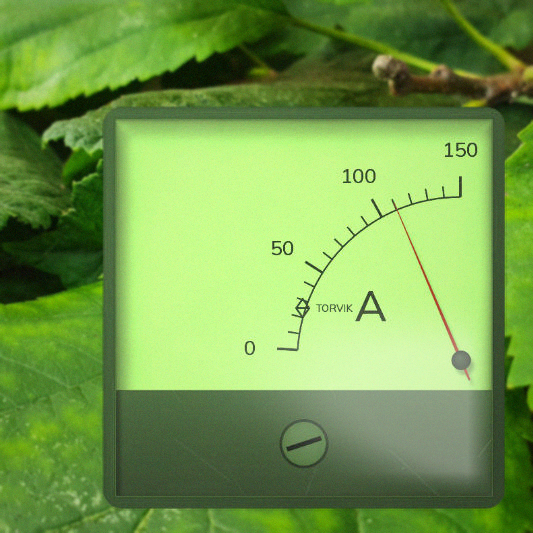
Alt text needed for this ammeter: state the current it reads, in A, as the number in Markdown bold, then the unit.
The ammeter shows **110** A
